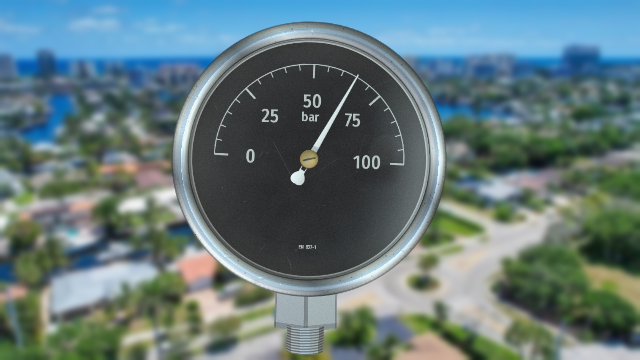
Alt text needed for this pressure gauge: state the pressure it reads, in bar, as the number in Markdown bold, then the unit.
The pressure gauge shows **65** bar
